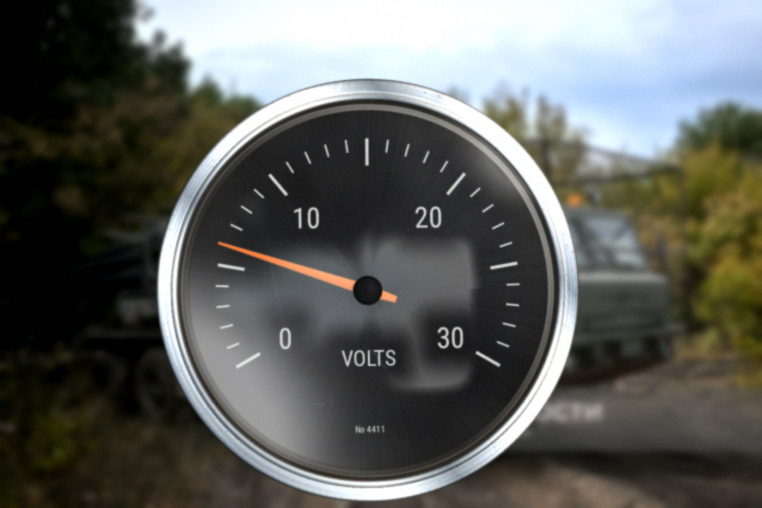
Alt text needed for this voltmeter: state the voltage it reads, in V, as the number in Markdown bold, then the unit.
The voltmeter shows **6** V
